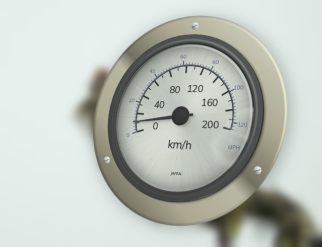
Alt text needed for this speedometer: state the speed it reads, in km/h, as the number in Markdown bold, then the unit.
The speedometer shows **10** km/h
